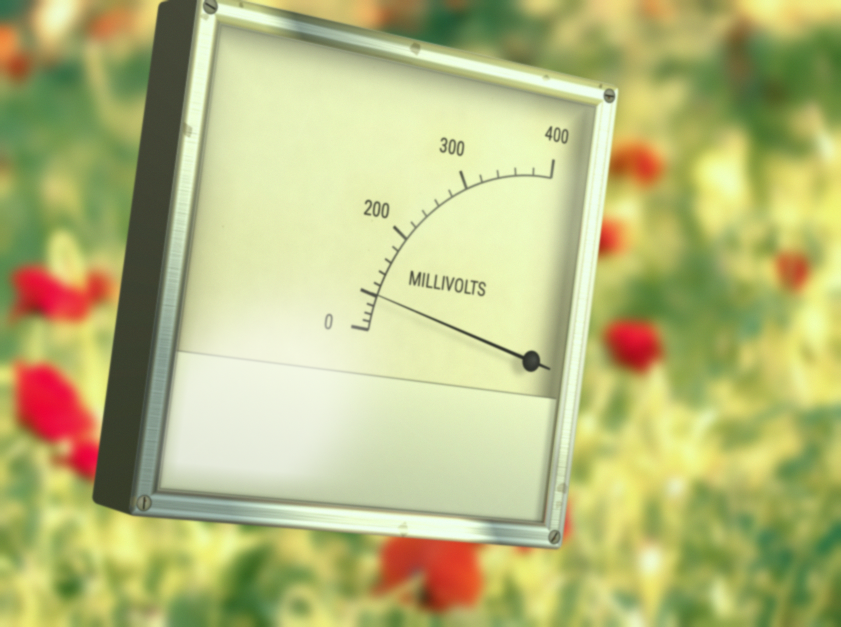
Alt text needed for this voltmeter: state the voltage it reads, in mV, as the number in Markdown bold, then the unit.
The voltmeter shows **100** mV
